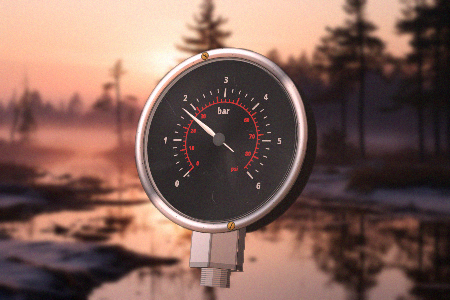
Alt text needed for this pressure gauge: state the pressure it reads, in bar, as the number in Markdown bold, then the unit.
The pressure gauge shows **1.8** bar
